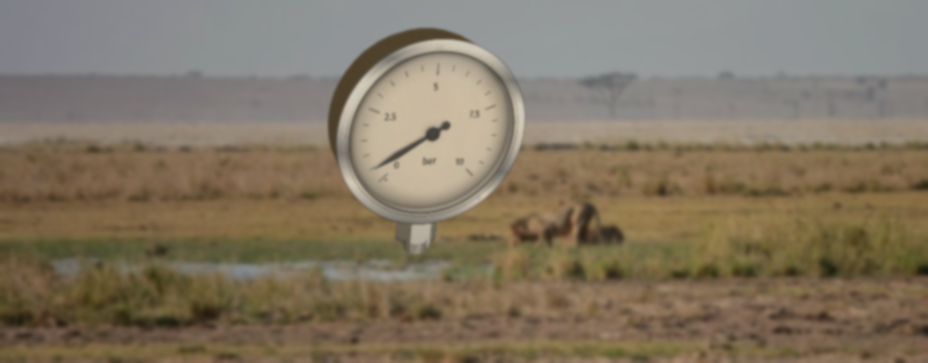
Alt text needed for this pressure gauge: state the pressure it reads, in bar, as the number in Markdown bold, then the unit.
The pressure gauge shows **0.5** bar
